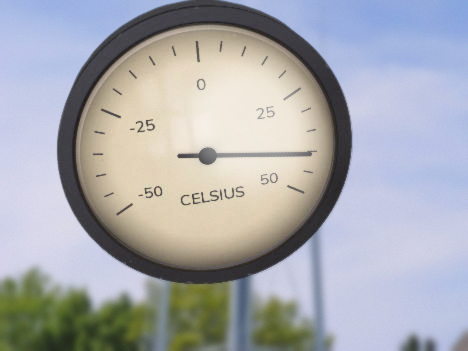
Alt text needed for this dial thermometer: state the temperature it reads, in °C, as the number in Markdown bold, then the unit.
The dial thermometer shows **40** °C
